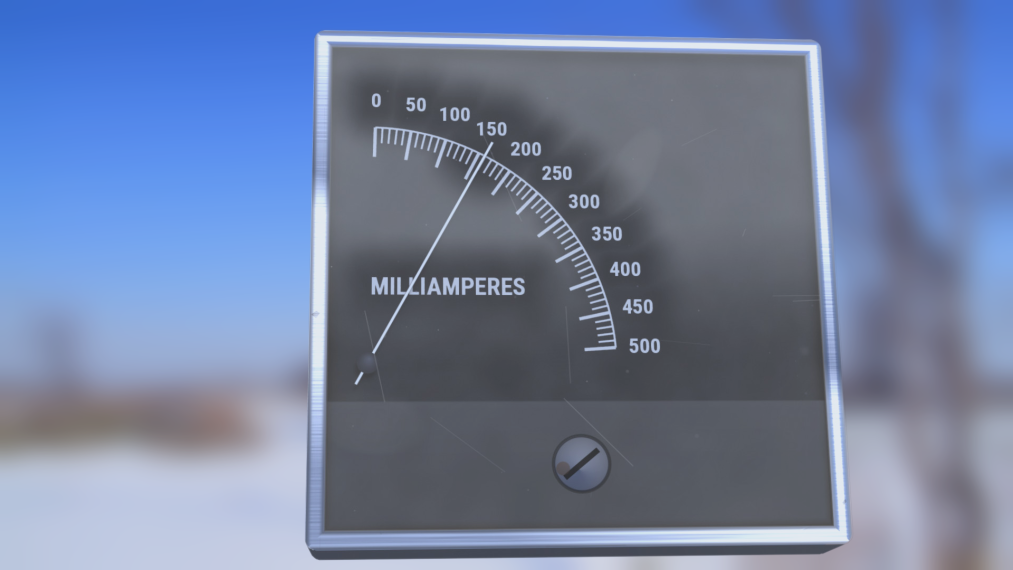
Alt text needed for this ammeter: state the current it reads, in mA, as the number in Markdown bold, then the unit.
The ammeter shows **160** mA
